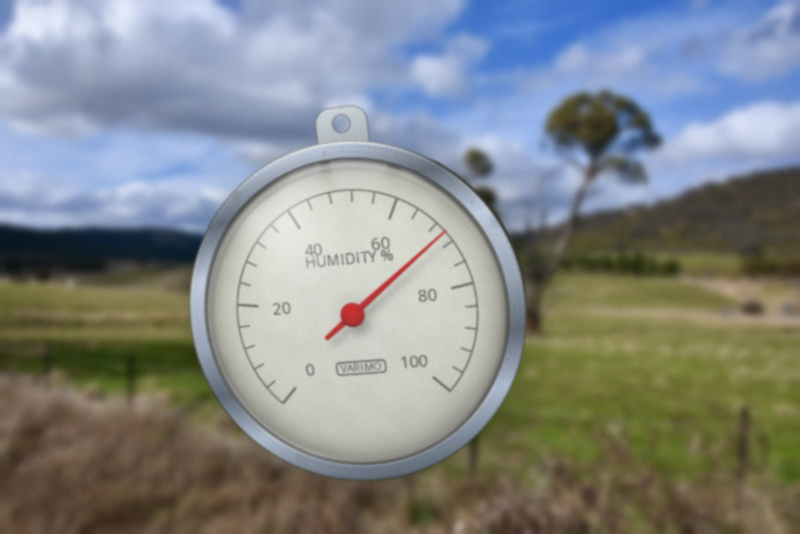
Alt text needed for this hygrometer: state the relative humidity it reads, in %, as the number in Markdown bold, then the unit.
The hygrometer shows **70** %
